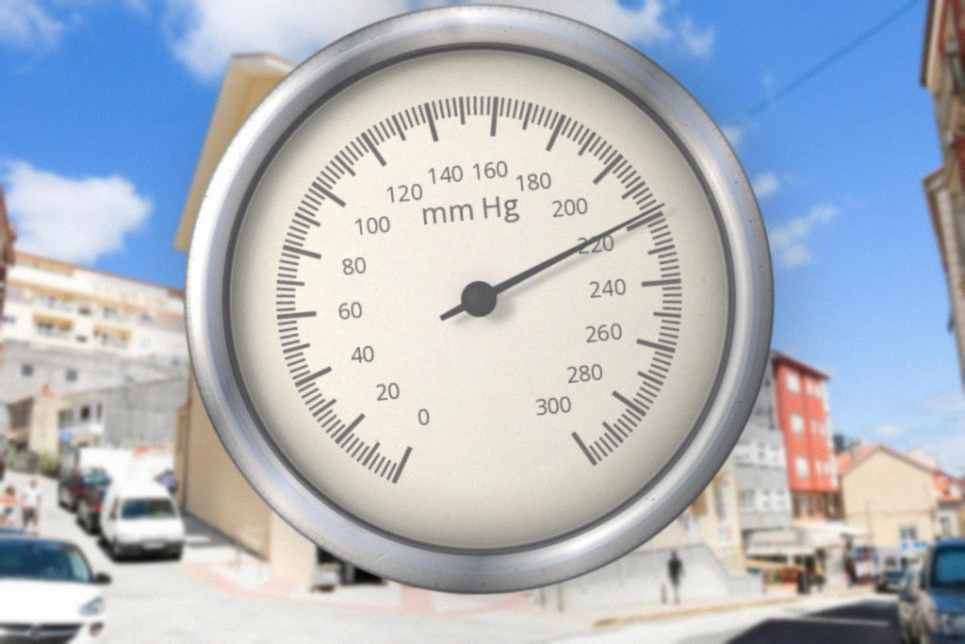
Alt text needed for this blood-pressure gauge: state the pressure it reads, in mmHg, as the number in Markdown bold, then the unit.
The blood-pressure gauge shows **218** mmHg
